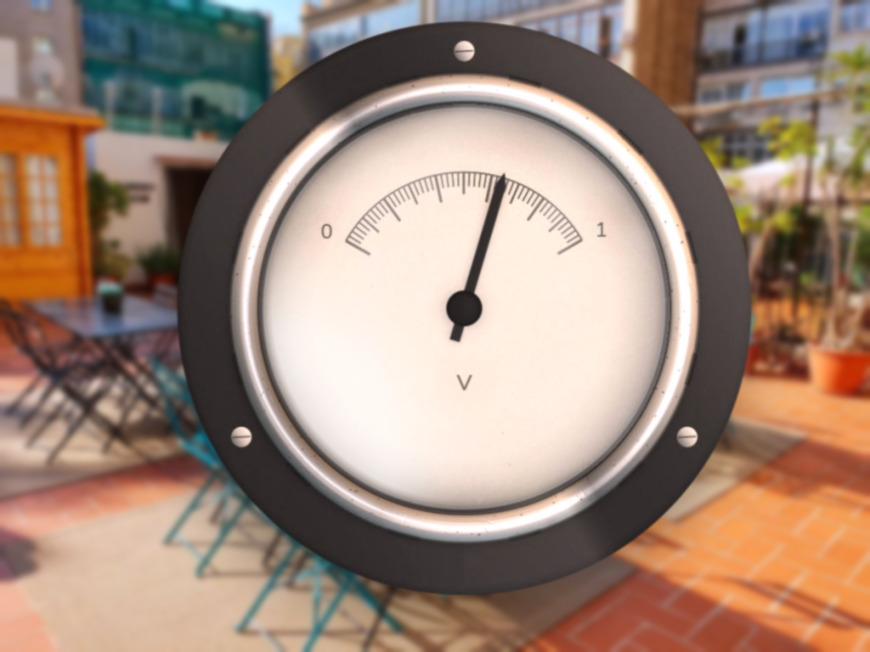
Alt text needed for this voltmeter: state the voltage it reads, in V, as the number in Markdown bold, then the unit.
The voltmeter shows **0.64** V
